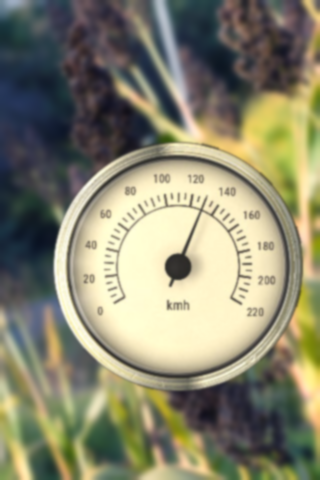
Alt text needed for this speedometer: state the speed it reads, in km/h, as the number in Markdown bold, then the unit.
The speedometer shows **130** km/h
